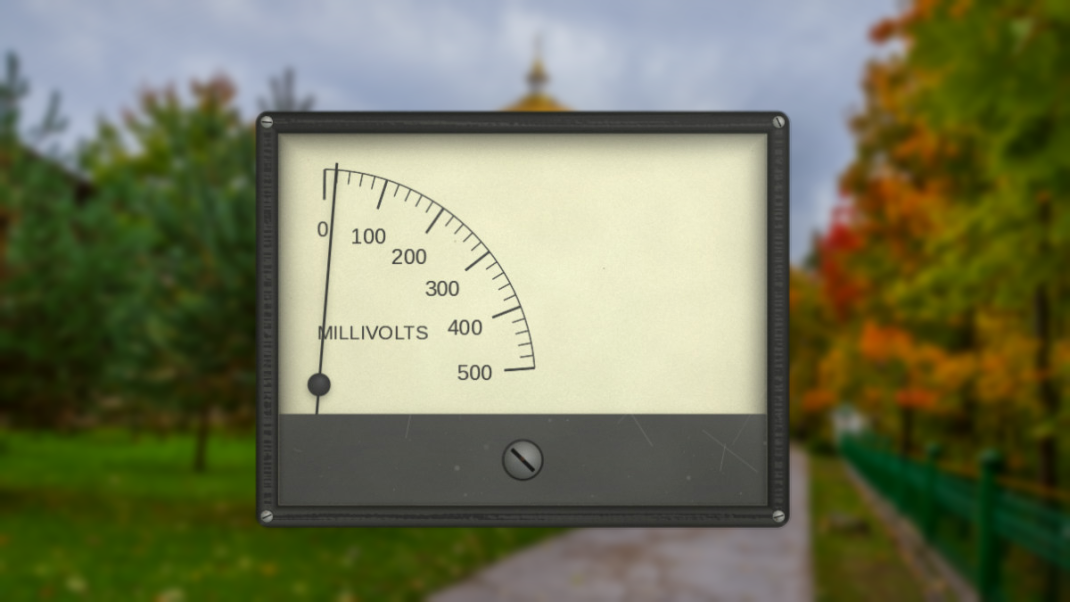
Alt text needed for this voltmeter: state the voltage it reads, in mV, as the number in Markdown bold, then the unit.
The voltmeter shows **20** mV
